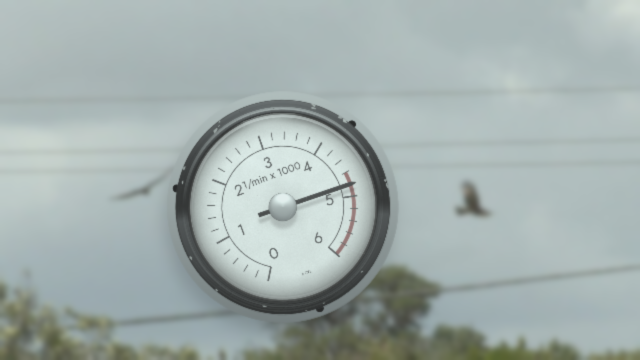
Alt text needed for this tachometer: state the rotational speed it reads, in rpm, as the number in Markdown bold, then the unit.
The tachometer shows **4800** rpm
